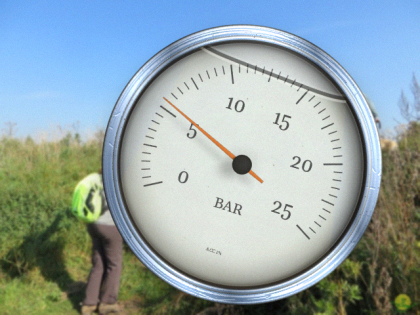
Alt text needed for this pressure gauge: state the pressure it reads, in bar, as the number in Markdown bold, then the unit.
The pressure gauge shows **5.5** bar
